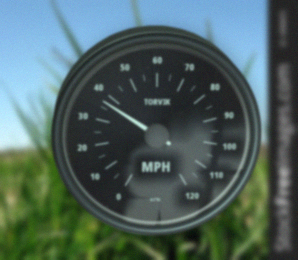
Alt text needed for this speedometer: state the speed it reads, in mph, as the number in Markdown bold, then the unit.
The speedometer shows **37.5** mph
